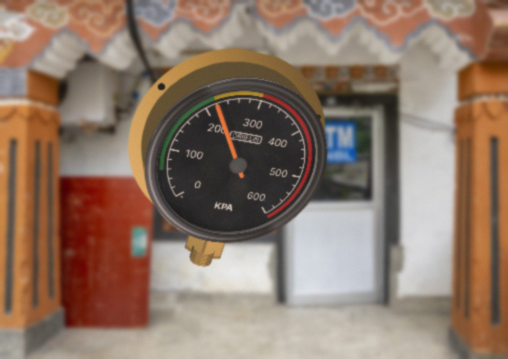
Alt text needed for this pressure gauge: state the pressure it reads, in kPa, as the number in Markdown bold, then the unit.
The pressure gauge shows **220** kPa
